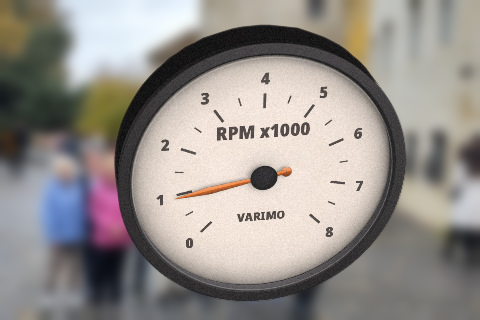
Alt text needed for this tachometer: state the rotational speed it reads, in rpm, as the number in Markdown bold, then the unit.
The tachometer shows **1000** rpm
